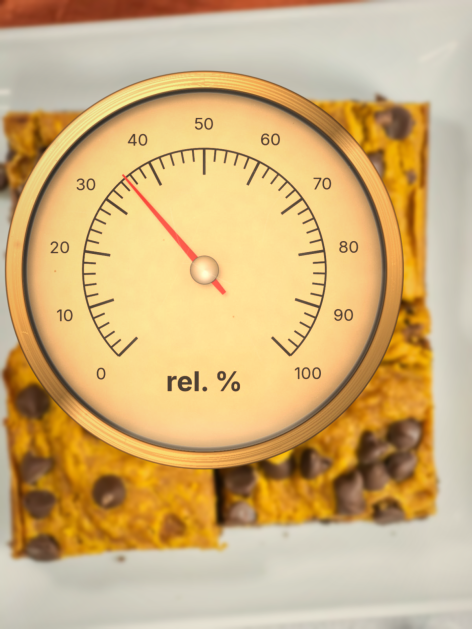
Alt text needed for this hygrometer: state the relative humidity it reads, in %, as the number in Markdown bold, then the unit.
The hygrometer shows **35** %
